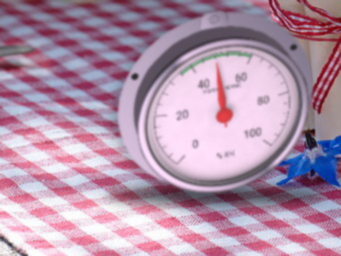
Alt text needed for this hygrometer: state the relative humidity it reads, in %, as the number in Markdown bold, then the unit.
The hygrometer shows **48** %
